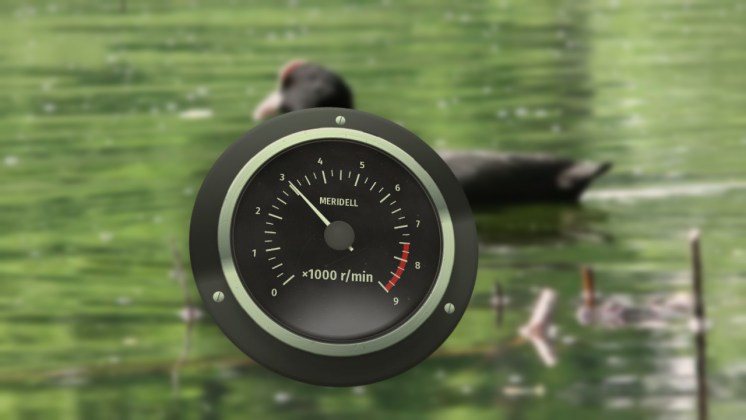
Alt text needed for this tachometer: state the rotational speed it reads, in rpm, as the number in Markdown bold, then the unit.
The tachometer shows **3000** rpm
